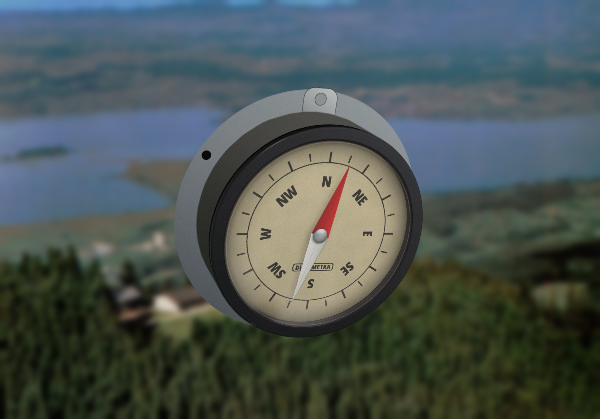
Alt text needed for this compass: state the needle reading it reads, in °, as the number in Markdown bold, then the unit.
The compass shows **15** °
